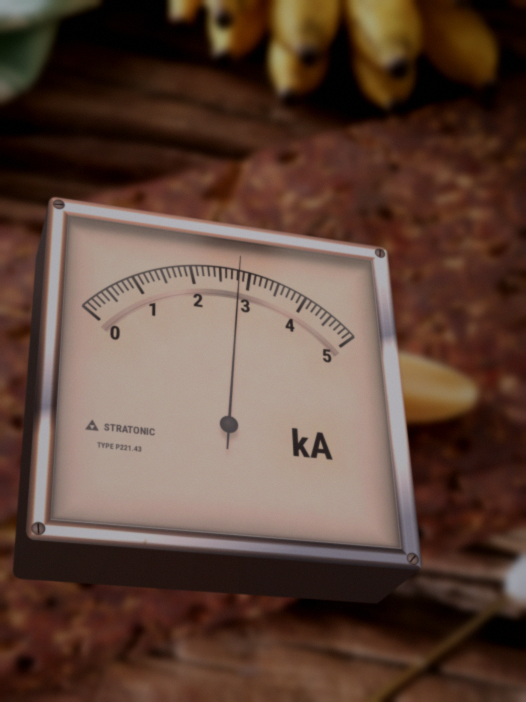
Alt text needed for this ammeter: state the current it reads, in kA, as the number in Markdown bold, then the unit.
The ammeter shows **2.8** kA
